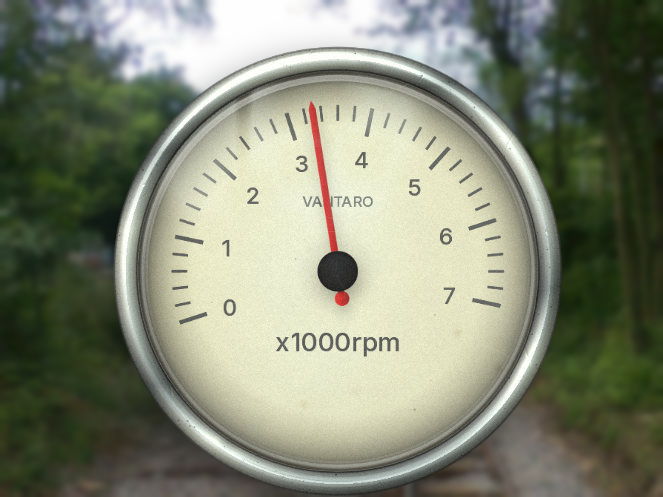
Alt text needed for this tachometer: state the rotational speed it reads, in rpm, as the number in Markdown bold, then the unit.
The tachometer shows **3300** rpm
